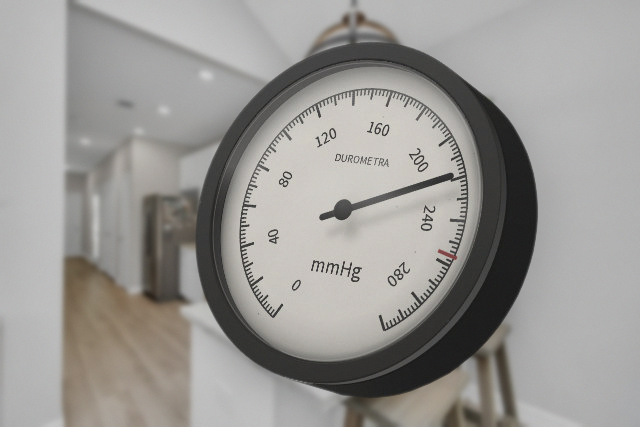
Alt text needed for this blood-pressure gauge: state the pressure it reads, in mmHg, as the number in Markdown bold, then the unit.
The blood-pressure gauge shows **220** mmHg
